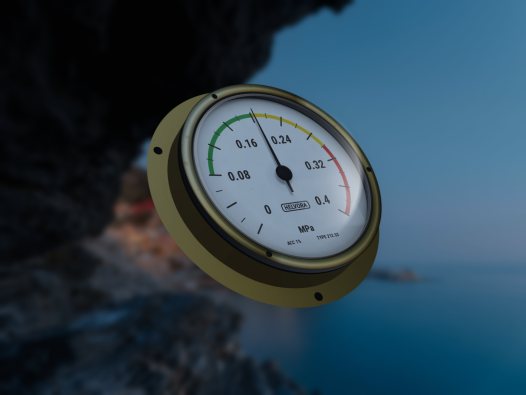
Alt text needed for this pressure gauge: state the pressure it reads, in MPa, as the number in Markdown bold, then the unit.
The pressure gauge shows **0.2** MPa
